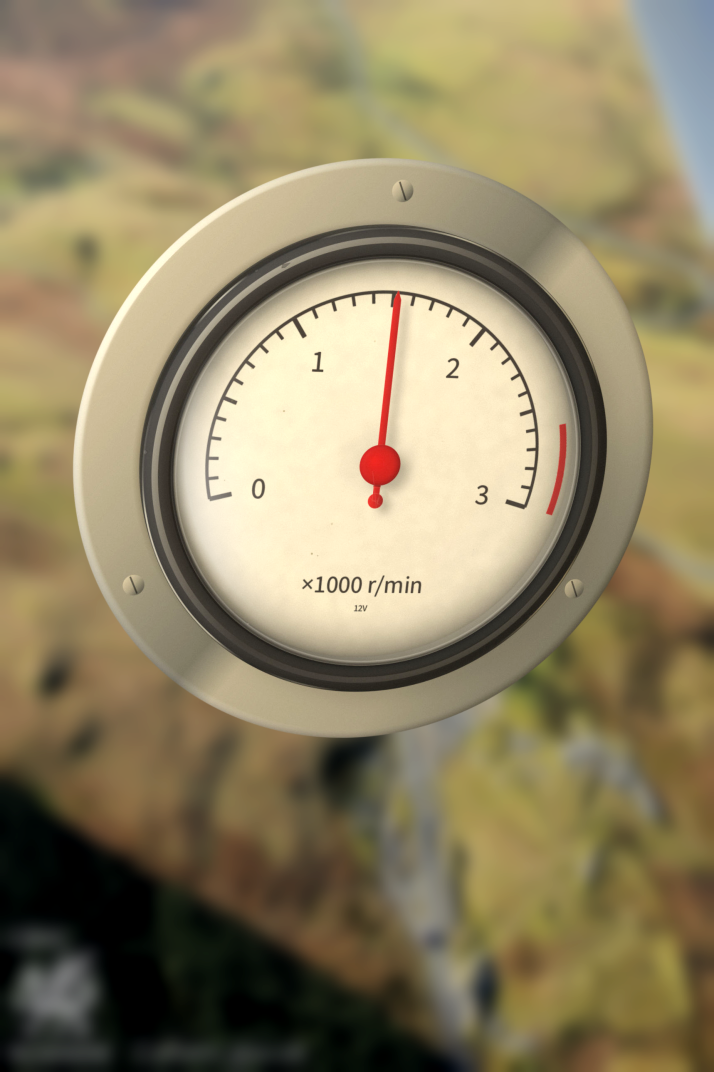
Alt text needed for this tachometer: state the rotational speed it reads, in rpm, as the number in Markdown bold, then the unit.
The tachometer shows **1500** rpm
